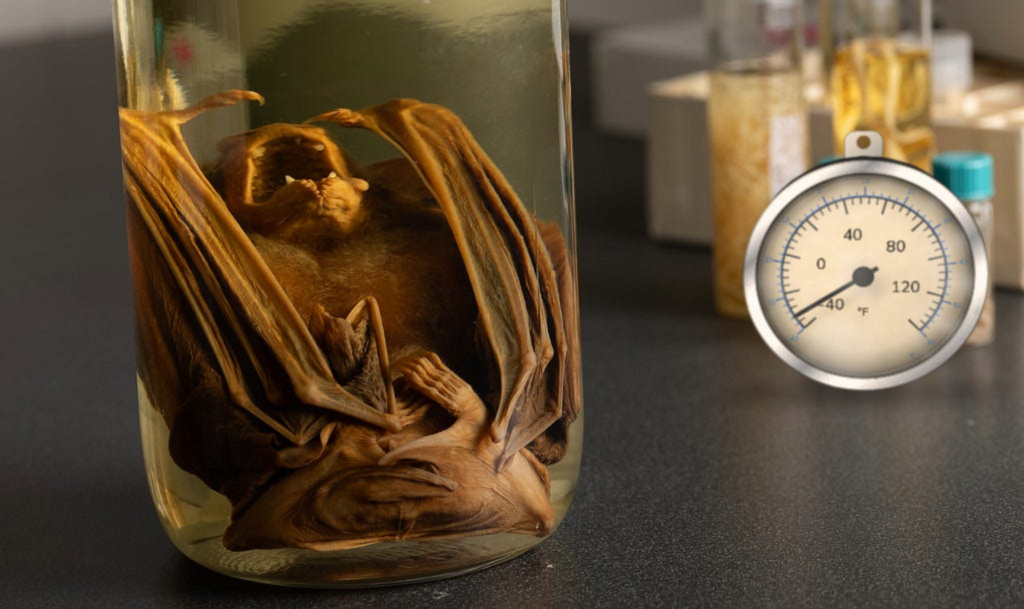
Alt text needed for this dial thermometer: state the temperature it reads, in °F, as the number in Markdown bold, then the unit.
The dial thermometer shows **-32** °F
